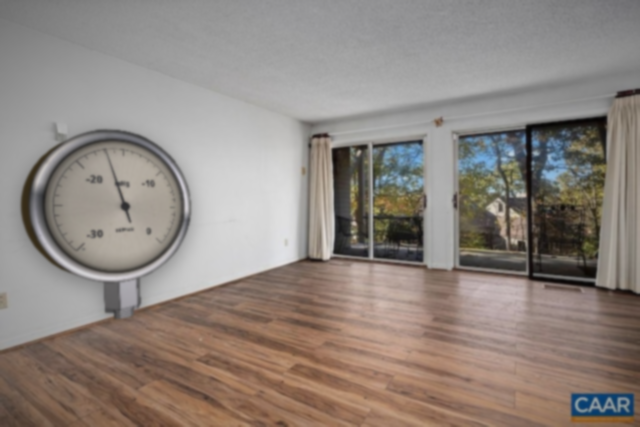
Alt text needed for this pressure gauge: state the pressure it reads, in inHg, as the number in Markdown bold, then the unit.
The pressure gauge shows **-17** inHg
